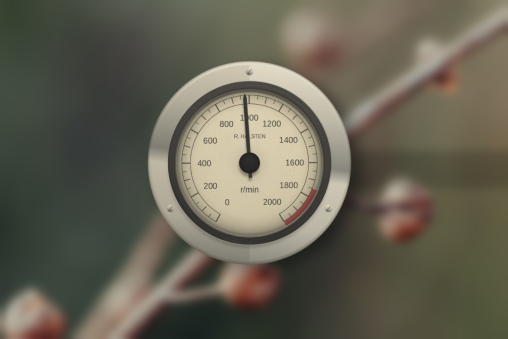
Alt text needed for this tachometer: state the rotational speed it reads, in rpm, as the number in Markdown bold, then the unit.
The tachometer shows **975** rpm
